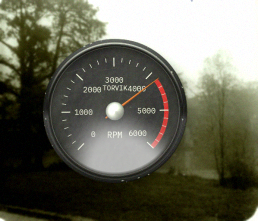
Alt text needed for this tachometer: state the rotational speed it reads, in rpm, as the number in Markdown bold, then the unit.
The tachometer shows **4200** rpm
